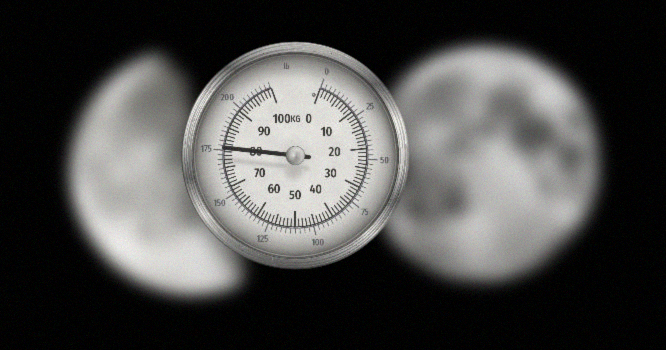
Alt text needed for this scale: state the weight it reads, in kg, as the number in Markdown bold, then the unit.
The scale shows **80** kg
